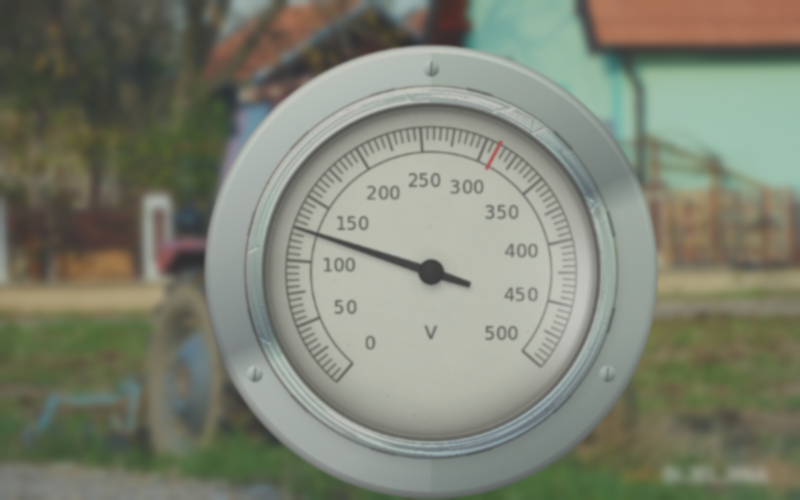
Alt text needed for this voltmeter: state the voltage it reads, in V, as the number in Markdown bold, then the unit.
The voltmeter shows **125** V
